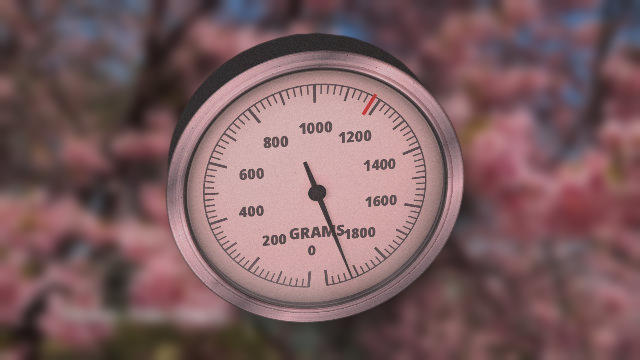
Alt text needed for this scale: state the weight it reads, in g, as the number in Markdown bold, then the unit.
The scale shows **1920** g
